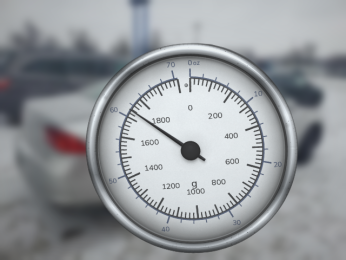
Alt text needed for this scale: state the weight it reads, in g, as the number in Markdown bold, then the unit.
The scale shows **1740** g
